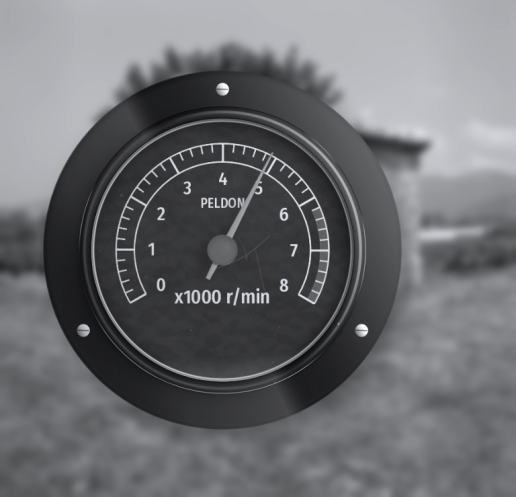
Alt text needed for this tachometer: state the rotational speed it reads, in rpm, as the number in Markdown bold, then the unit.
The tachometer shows **4900** rpm
